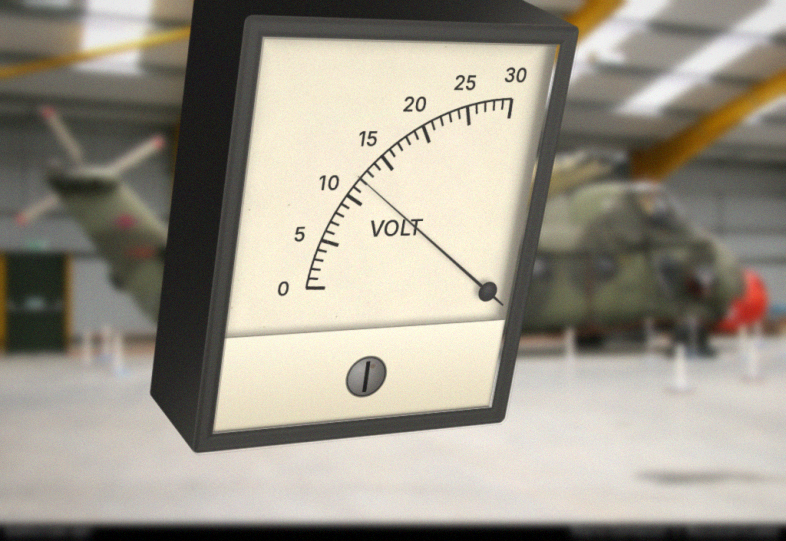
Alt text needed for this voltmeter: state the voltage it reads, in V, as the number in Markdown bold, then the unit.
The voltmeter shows **12** V
